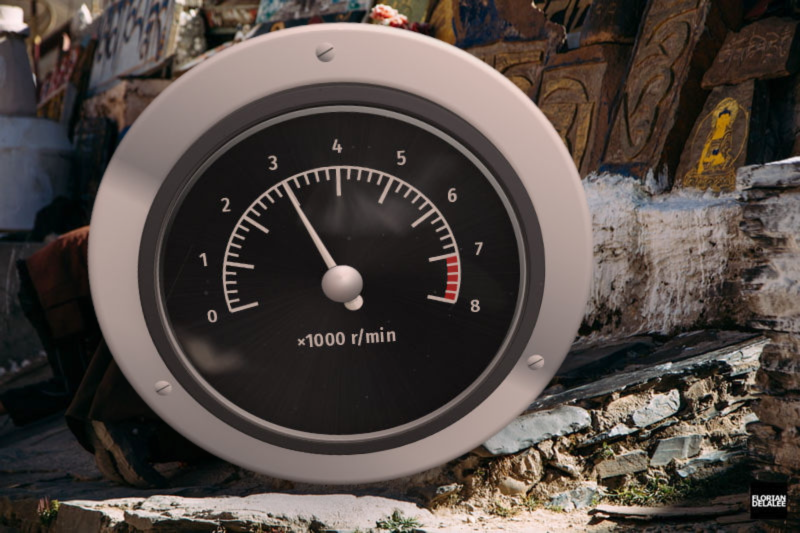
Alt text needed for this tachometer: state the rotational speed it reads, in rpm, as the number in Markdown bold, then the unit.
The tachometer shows **3000** rpm
